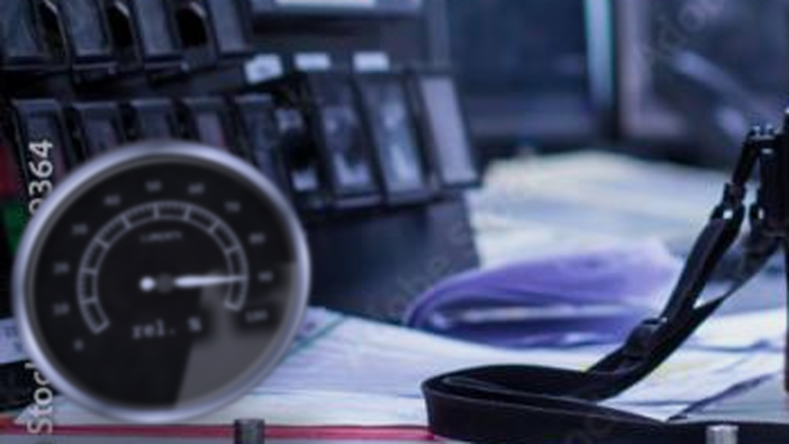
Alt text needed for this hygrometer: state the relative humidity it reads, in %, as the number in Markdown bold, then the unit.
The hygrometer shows **90** %
